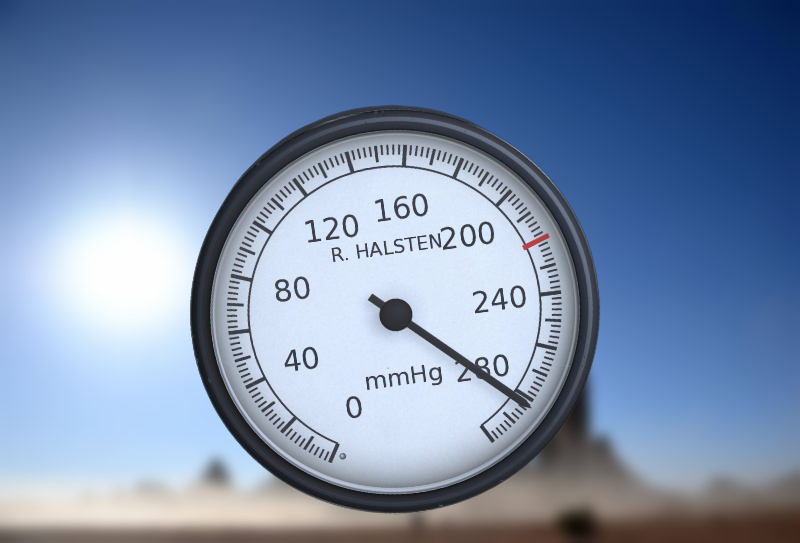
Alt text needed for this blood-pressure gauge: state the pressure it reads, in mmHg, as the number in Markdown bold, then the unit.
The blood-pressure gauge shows **282** mmHg
